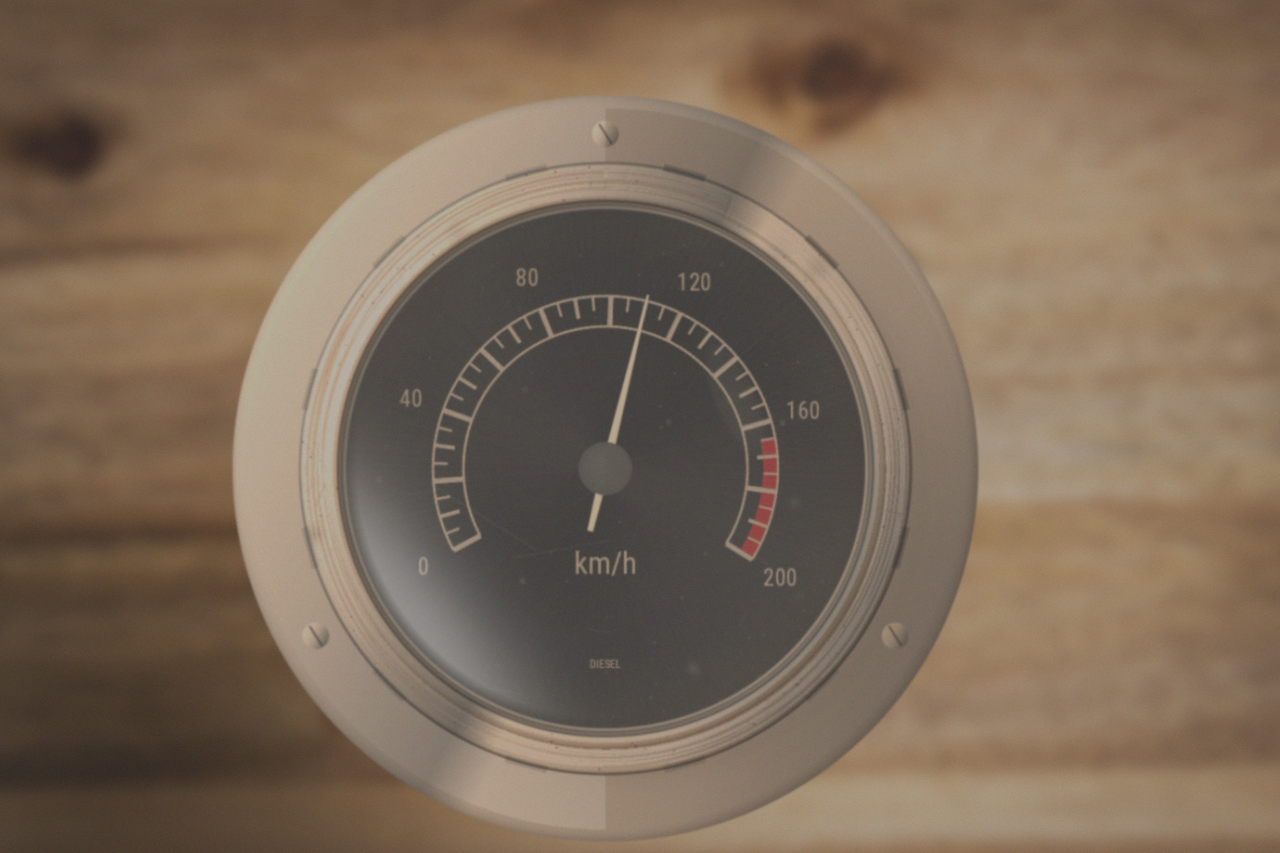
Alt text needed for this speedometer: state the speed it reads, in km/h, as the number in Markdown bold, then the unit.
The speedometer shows **110** km/h
